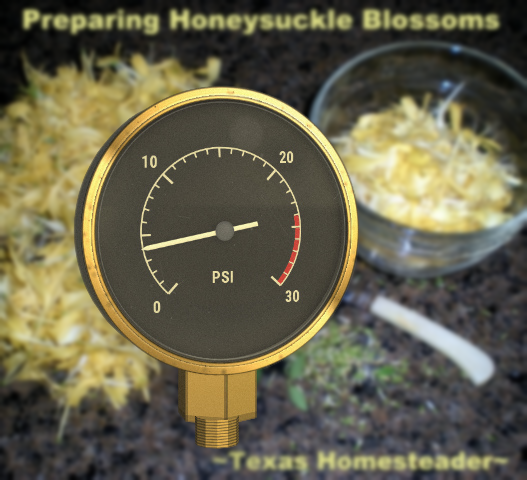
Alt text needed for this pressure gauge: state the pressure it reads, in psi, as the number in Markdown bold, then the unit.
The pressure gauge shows **4** psi
